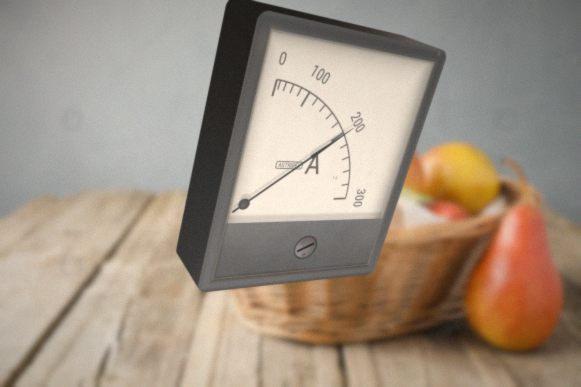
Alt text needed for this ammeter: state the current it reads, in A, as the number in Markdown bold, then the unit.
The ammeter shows **200** A
